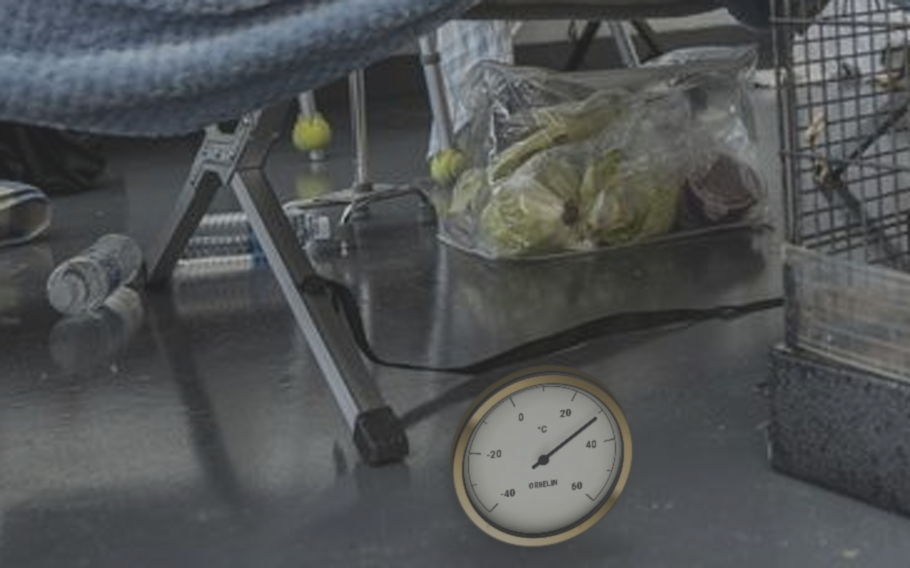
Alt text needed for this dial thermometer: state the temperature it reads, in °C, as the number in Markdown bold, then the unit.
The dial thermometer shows **30** °C
